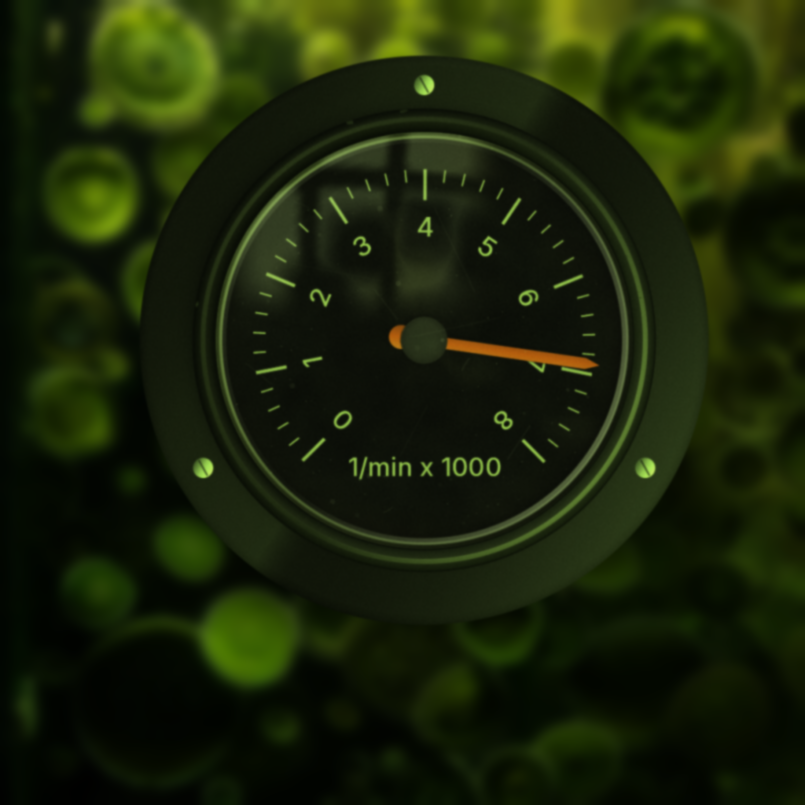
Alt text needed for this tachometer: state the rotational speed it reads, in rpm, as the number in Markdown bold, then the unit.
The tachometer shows **6900** rpm
